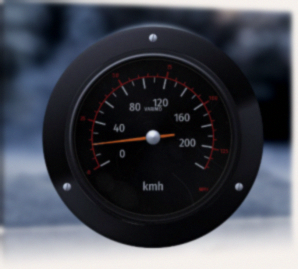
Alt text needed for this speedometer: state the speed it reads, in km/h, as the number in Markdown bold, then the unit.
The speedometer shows **20** km/h
